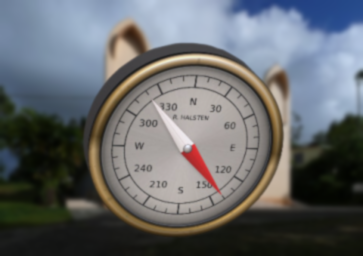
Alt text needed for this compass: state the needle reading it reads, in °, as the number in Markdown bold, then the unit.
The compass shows **140** °
